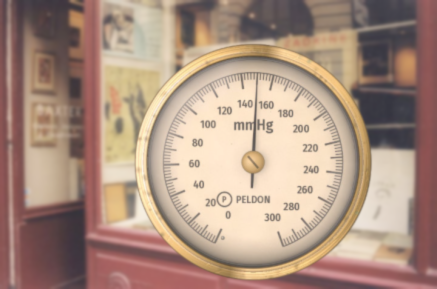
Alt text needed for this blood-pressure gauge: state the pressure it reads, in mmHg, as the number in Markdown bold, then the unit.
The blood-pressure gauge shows **150** mmHg
